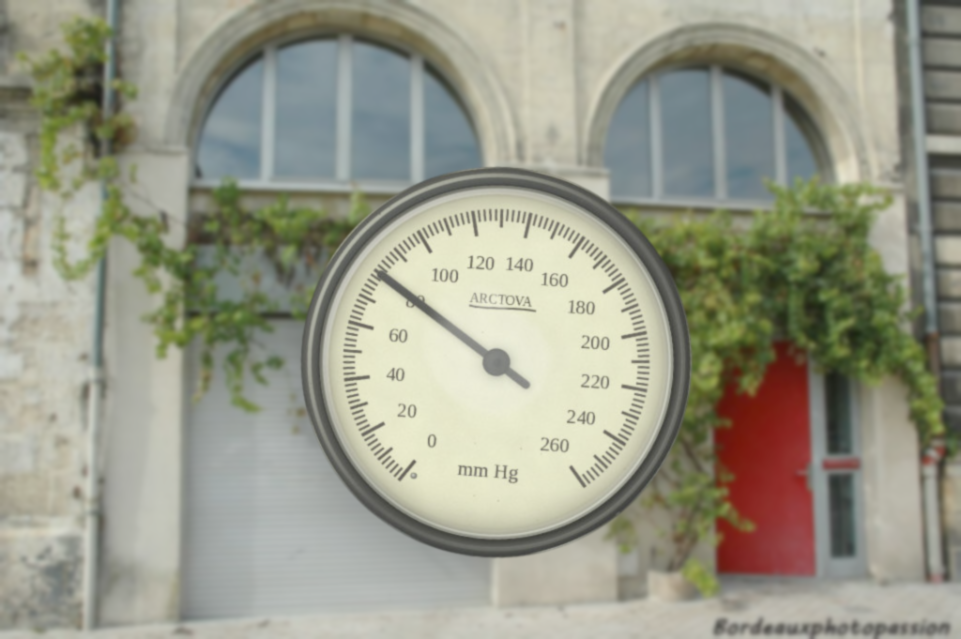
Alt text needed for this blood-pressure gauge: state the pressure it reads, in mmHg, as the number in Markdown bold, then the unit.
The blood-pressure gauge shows **80** mmHg
